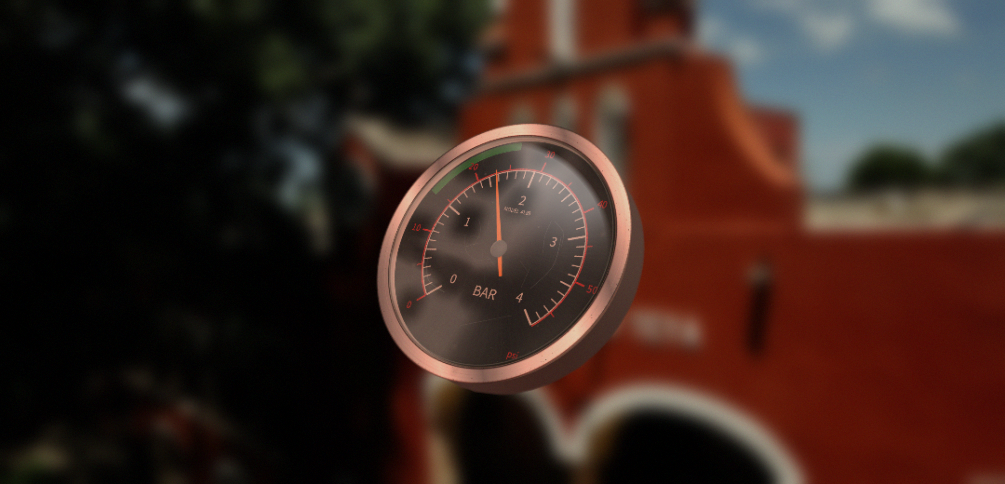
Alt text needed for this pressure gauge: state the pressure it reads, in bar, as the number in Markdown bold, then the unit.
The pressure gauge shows **1.6** bar
